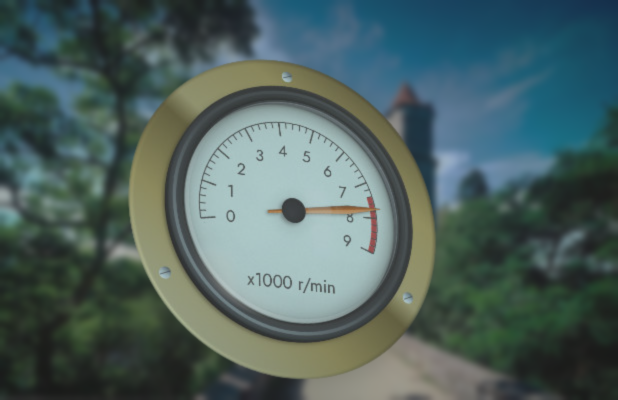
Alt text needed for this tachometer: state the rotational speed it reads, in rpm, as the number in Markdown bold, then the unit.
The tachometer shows **7800** rpm
